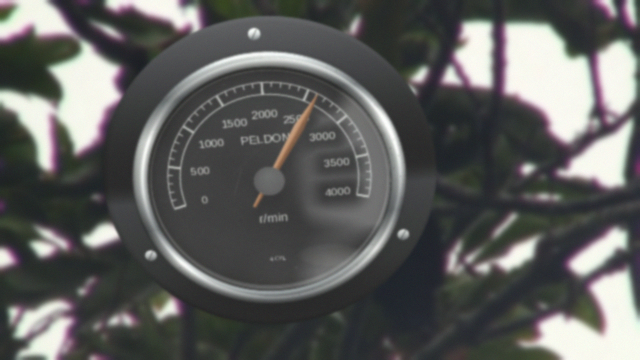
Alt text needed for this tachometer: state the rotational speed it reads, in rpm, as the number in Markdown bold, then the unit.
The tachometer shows **2600** rpm
